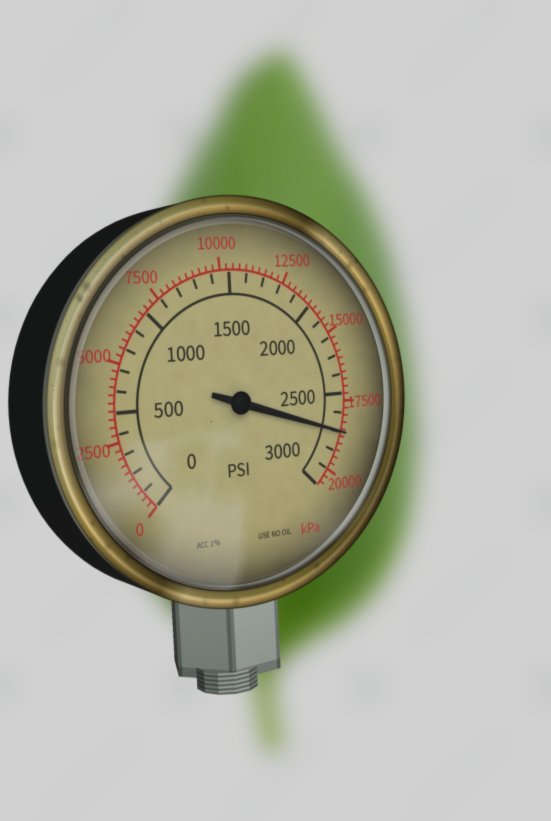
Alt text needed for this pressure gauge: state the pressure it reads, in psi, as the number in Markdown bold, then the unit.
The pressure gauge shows **2700** psi
